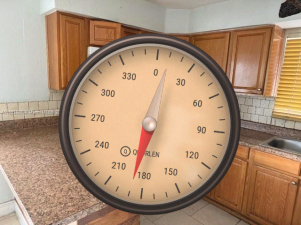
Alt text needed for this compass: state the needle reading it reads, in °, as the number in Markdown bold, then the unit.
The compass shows **190** °
